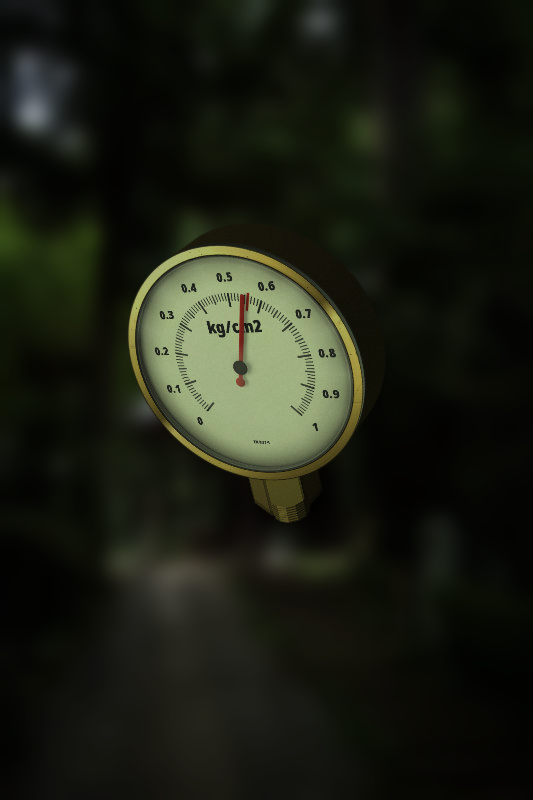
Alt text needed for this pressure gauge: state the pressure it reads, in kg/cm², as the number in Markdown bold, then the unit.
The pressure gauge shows **0.55** kg/cm²
